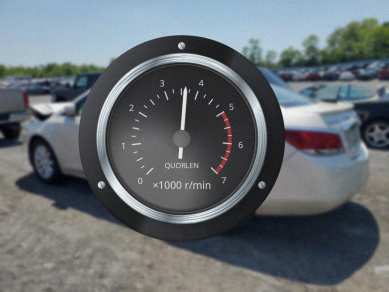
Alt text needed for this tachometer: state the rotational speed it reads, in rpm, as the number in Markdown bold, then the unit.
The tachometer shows **3625** rpm
